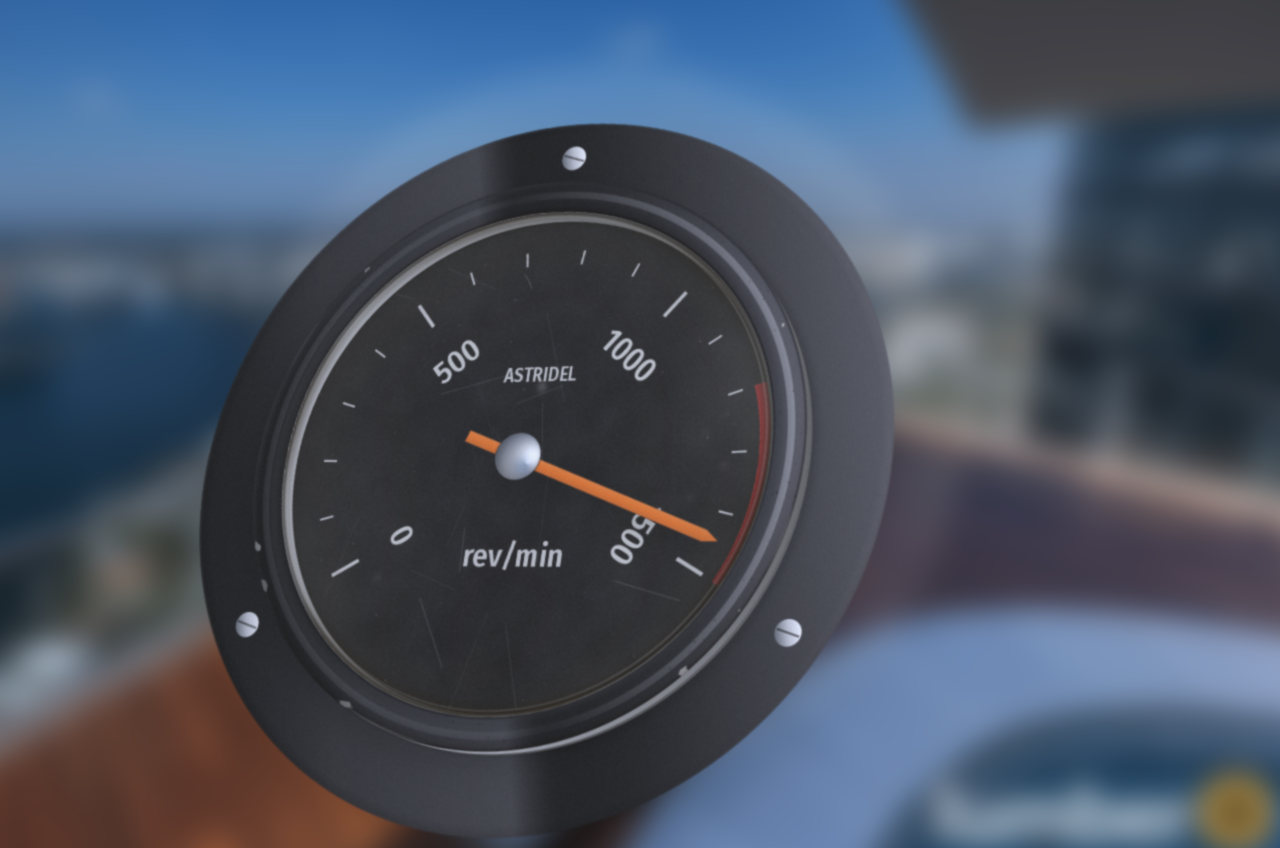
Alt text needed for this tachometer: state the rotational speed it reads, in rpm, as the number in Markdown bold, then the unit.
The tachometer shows **1450** rpm
